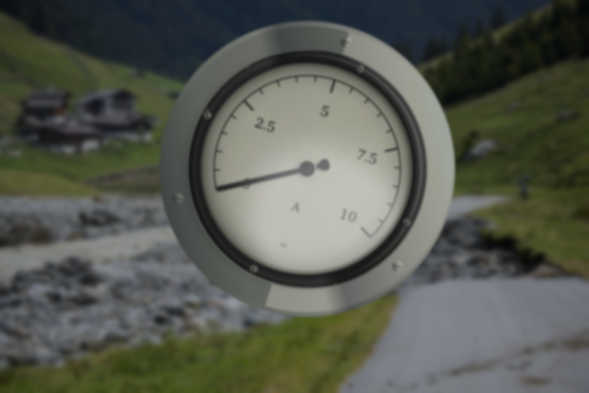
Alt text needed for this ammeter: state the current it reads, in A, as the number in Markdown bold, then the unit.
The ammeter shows **0** A
